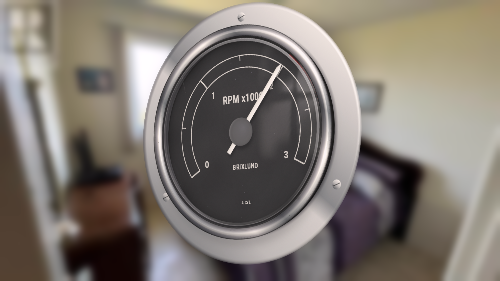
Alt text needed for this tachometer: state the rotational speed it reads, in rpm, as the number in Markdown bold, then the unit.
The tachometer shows **2000** rpm
